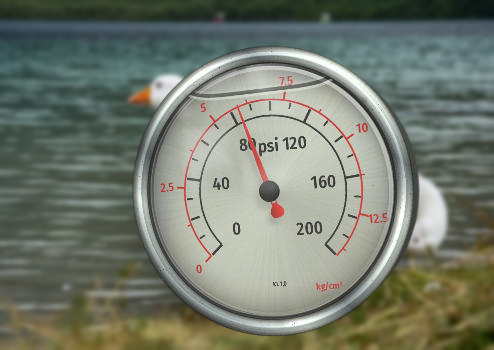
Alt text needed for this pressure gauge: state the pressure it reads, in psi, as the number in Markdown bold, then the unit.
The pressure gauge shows **85** psi
